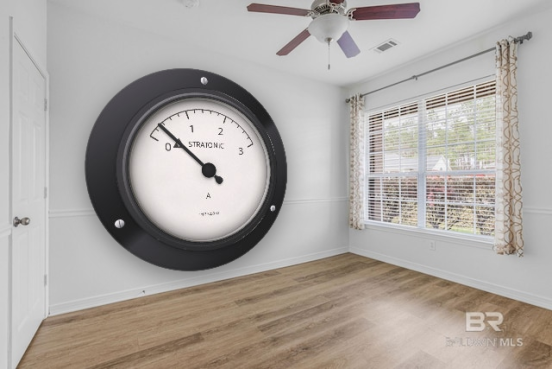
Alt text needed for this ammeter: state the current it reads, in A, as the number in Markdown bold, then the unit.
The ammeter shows **0.3** A
